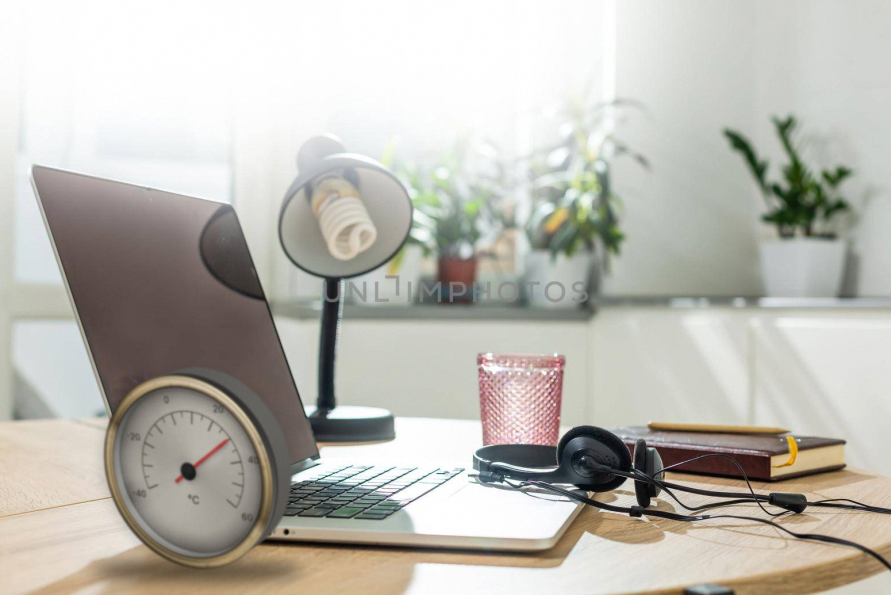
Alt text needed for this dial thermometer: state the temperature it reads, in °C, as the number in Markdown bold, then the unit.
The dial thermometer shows **30** °C
